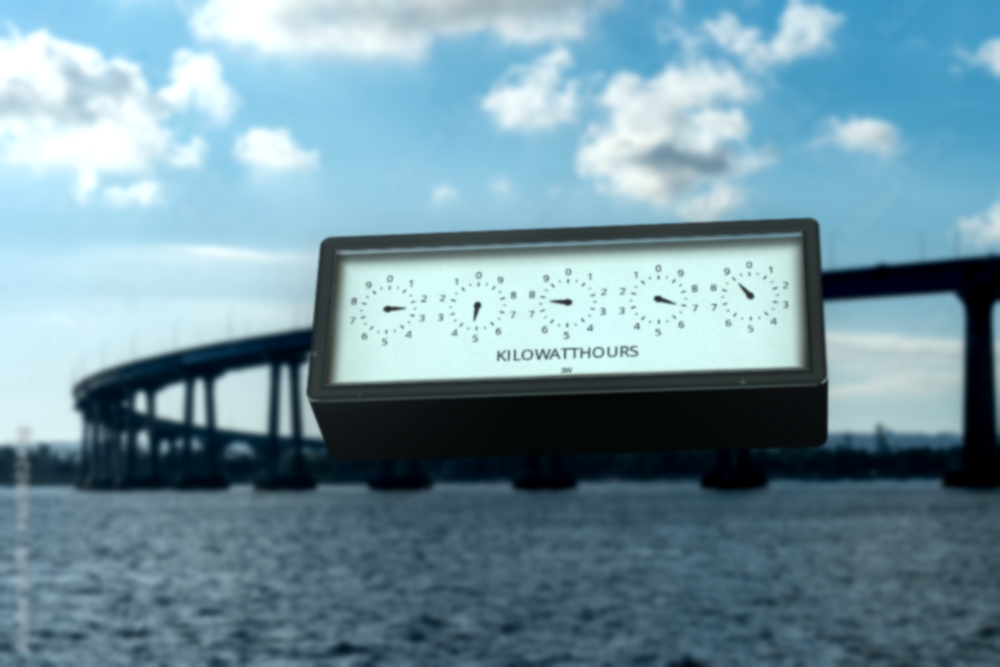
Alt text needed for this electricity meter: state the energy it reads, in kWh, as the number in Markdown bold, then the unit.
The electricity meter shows **24769** kWh
